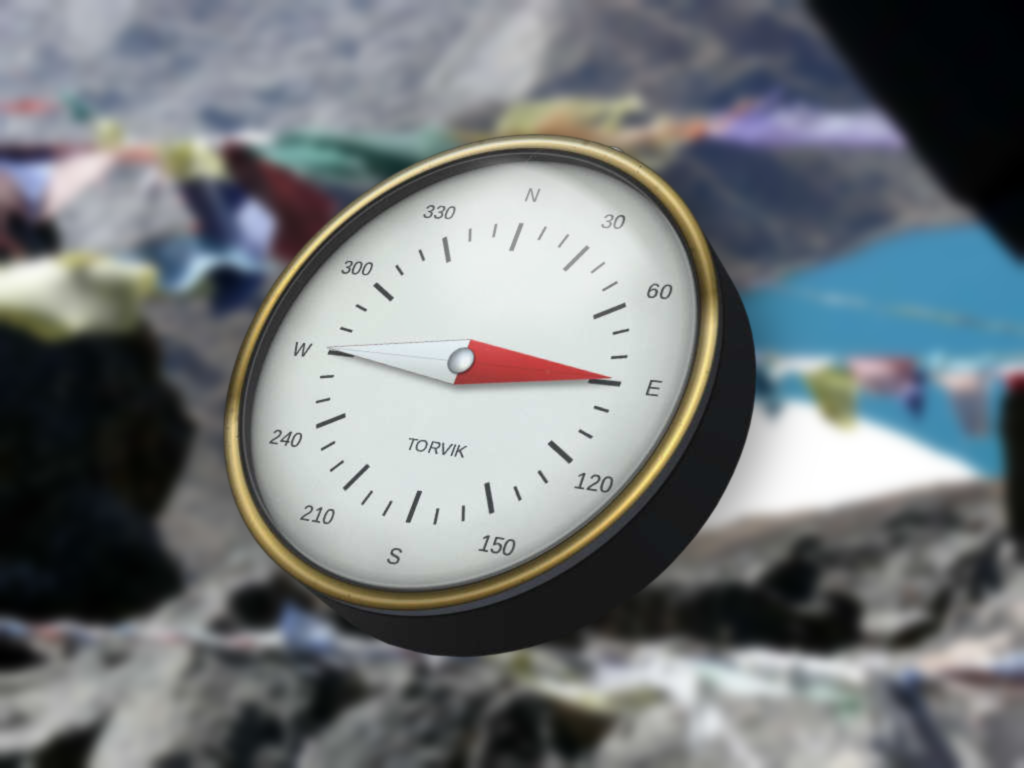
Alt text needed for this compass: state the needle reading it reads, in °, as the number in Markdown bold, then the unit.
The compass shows **90** °
